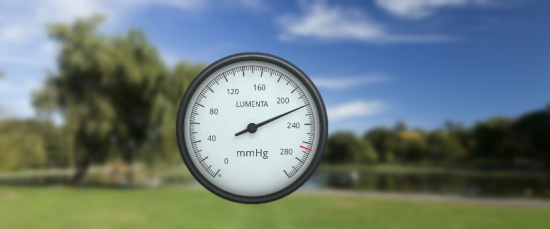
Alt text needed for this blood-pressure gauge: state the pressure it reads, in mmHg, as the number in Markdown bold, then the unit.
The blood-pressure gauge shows **220** mmHg
